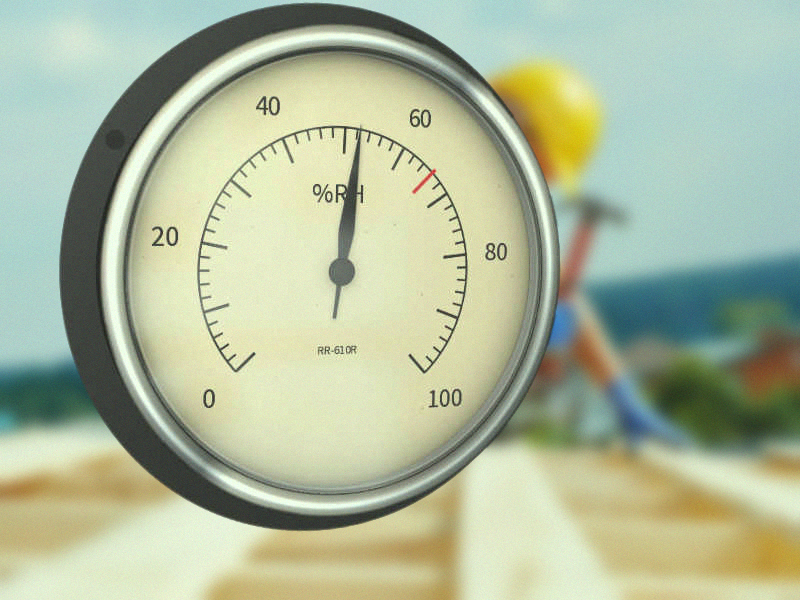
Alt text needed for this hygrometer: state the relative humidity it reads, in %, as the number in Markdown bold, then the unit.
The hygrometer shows **52** %
